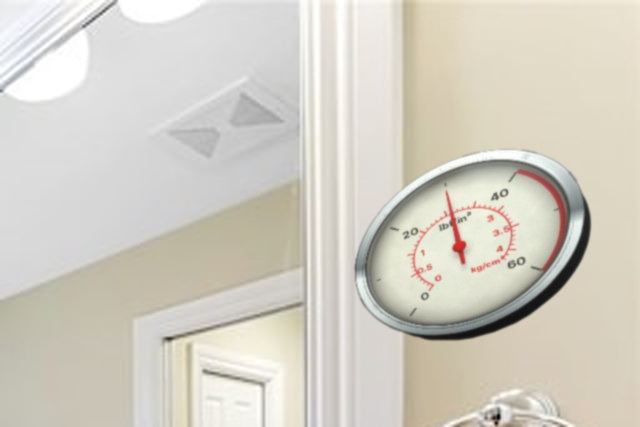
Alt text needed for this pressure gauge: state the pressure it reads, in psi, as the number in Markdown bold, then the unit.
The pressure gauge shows **30** psi
